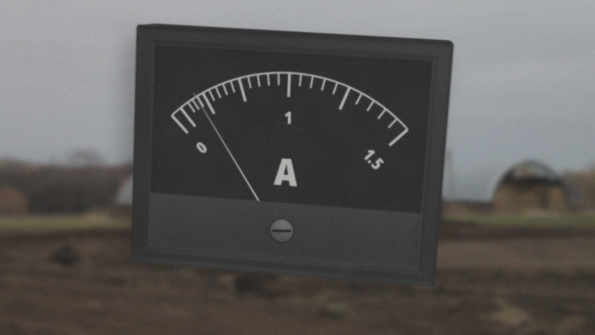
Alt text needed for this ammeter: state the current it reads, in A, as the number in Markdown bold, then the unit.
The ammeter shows **0.45** A
